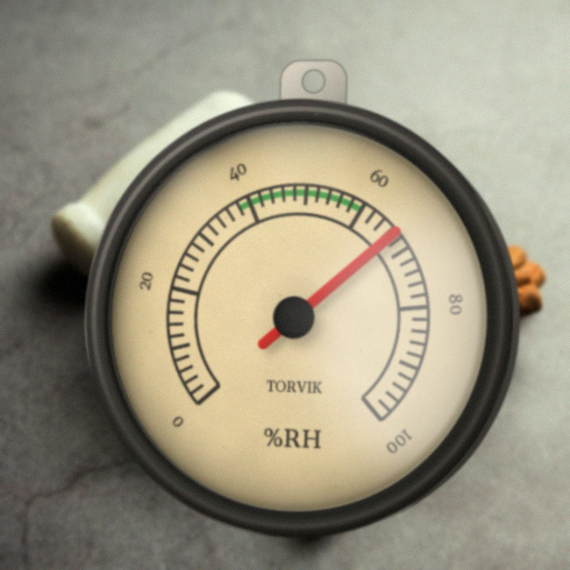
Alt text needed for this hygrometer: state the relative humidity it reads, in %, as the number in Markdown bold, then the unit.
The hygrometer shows **67** %
